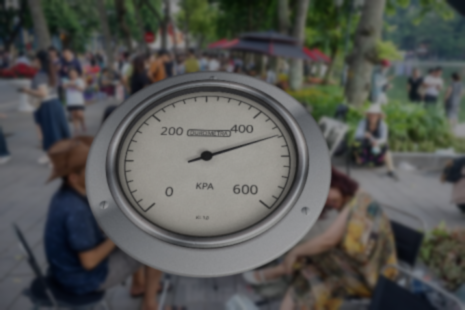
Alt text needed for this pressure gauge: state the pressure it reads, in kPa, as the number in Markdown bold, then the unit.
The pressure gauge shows **460** kPa
